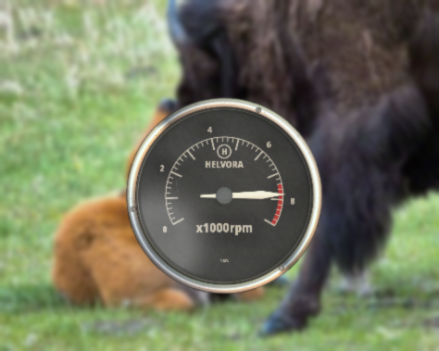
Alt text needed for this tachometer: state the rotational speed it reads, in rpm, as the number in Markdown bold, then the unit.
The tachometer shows **7800** rpm
